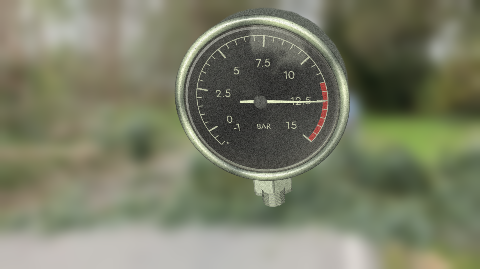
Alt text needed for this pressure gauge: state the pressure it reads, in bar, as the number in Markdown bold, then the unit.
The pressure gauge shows **12.5** bar
